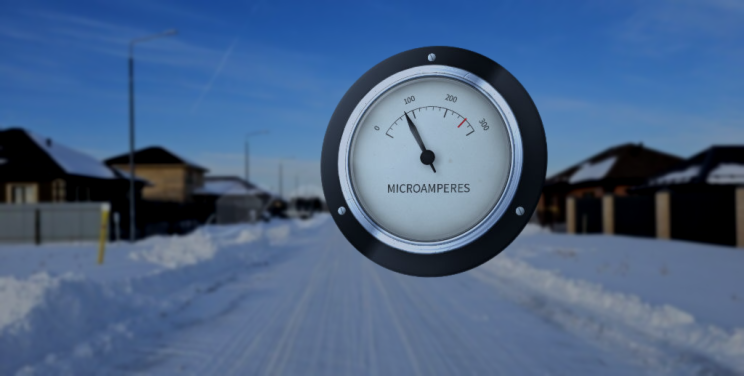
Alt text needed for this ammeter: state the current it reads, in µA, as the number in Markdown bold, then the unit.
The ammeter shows **80** µA
